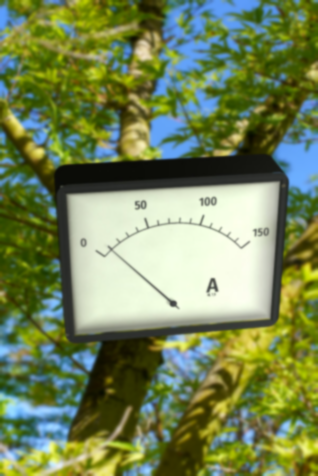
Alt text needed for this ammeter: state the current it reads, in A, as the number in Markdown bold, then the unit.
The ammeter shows **10** A
